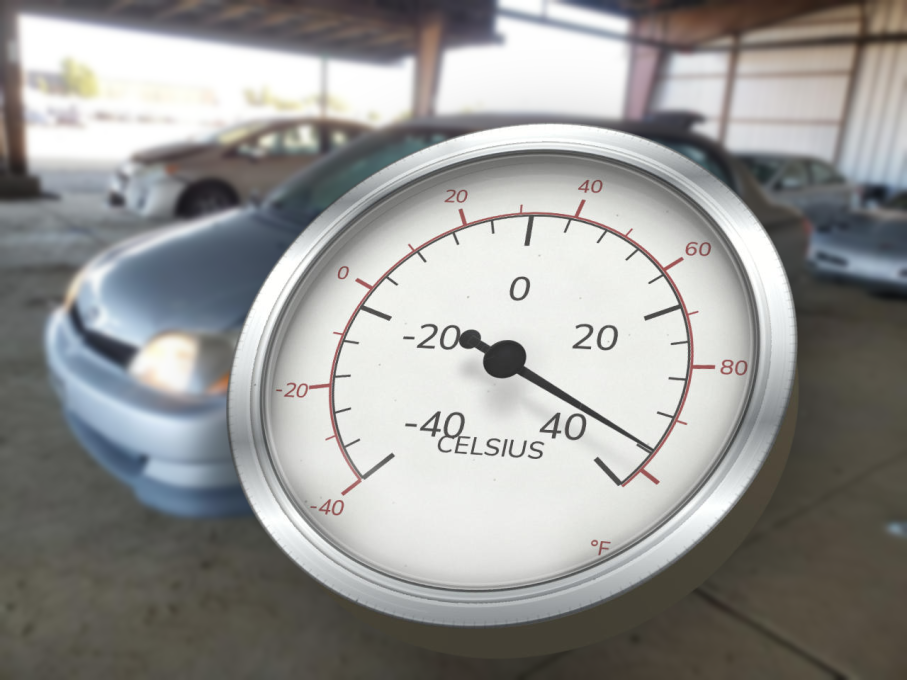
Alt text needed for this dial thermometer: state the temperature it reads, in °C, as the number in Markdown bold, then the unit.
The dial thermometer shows **36** °C
